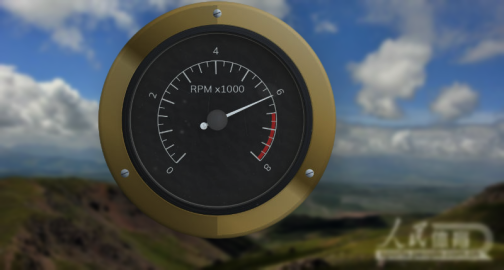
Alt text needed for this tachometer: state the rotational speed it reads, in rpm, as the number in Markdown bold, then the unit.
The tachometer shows **6000** rpm
